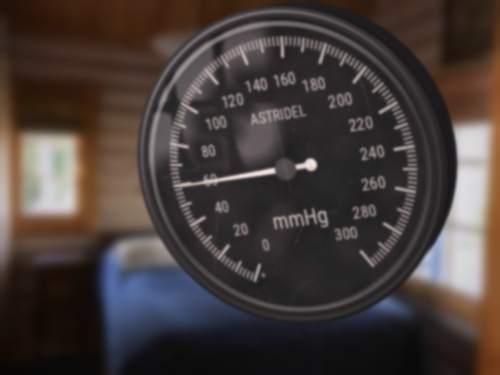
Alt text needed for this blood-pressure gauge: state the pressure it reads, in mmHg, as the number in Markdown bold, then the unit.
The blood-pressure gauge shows **60** mmHg
